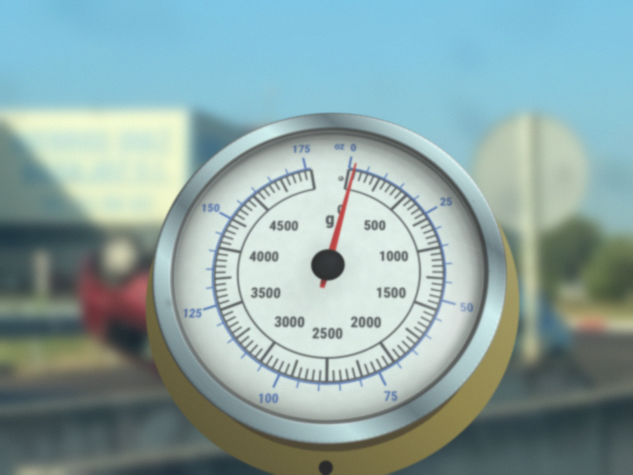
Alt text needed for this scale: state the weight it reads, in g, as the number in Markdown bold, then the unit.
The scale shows **50** g
